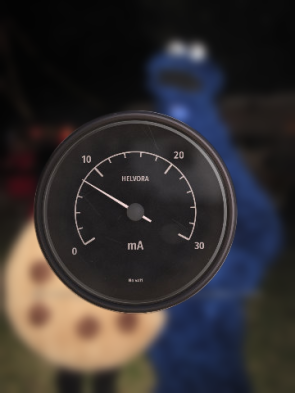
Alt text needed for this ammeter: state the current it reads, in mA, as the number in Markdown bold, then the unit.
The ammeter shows **8** mA
